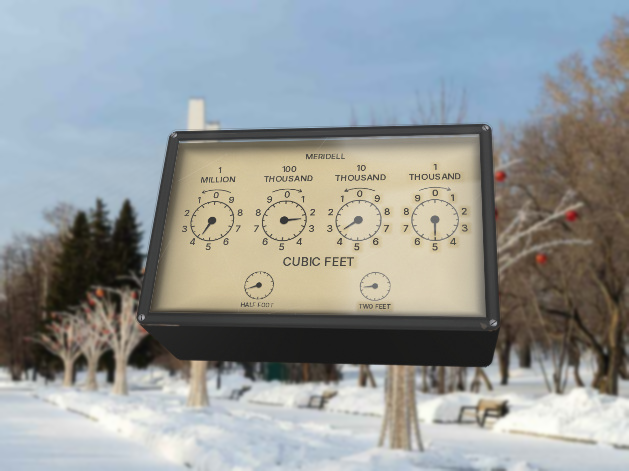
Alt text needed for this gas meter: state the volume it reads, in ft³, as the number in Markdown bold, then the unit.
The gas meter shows **423500** ft³
